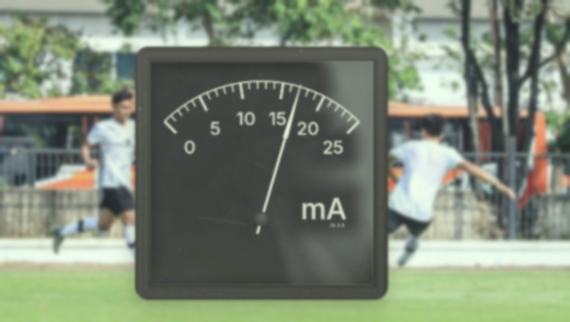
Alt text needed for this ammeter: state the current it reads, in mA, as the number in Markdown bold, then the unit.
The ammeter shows **17** mA
